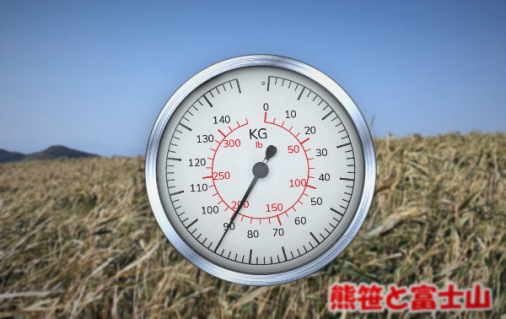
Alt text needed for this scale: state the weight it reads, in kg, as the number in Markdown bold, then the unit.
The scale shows **90** kg
